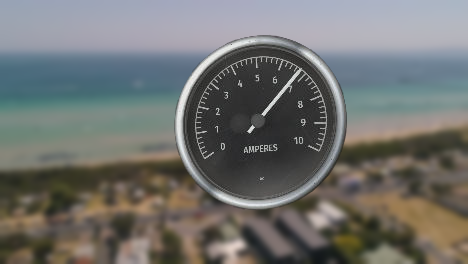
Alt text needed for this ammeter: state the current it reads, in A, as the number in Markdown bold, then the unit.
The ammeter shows **6.8** A
